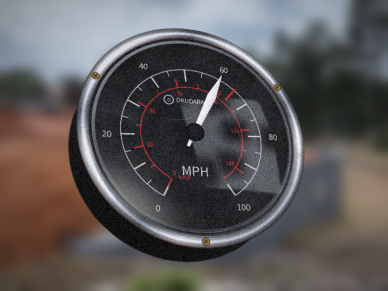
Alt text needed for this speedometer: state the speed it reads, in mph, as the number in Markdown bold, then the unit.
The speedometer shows **60** mph
